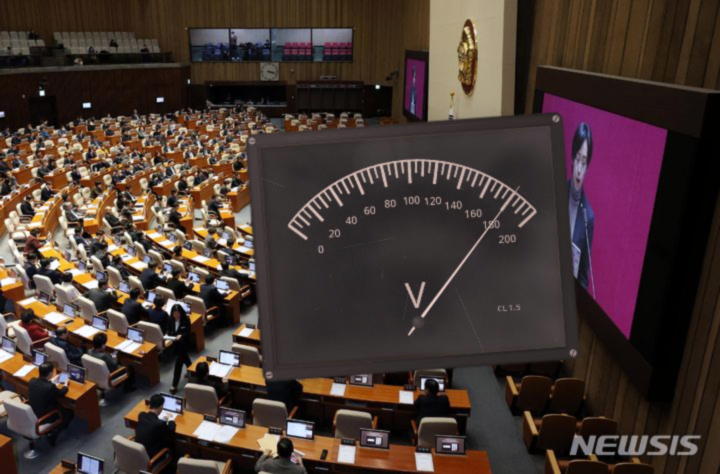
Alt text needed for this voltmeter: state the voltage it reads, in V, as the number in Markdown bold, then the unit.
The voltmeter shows **180** V
